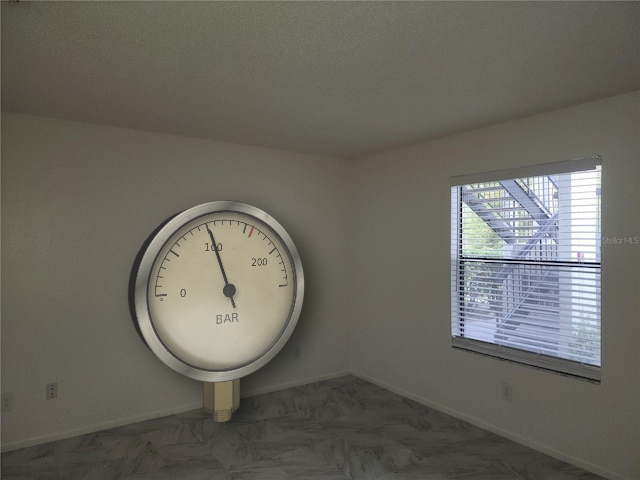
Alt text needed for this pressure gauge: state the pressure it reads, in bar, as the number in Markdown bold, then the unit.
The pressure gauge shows **100** bar
